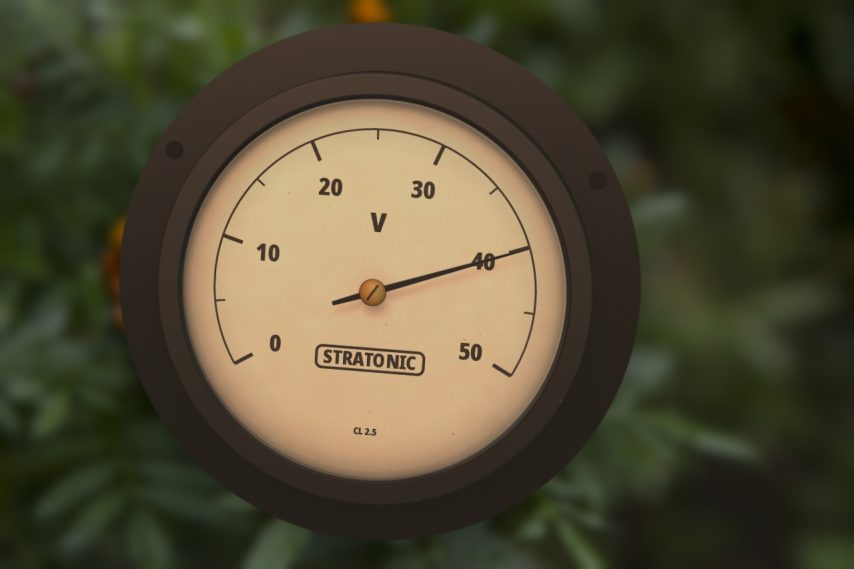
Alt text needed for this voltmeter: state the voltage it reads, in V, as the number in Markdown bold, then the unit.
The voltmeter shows **40** V
